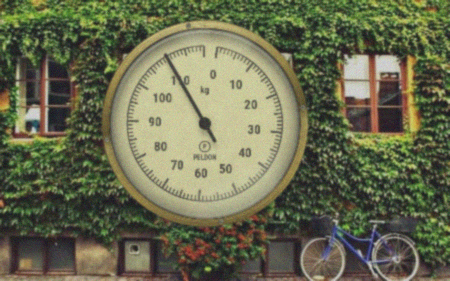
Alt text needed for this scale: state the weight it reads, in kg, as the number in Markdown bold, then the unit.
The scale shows **110** kg
